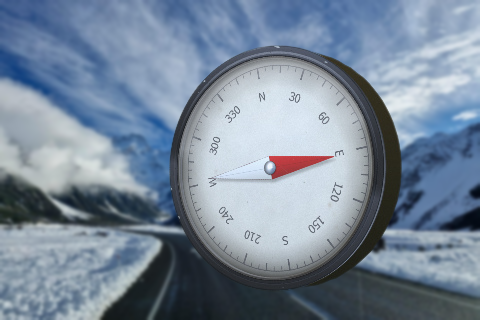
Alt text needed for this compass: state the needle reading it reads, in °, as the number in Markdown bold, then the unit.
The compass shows **92.5** °
